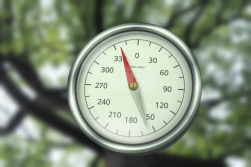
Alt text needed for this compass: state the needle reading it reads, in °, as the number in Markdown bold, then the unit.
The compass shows **337.5** °
